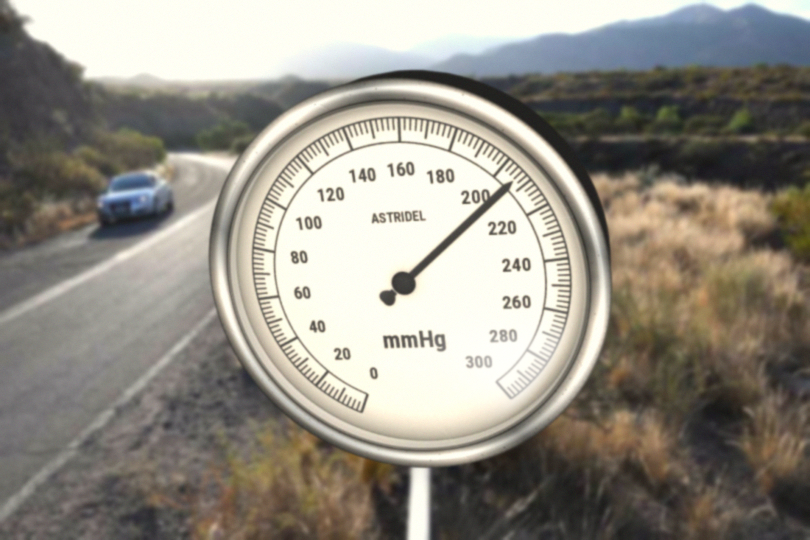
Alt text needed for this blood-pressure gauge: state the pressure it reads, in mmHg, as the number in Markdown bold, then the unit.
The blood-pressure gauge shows **206** mmHg
